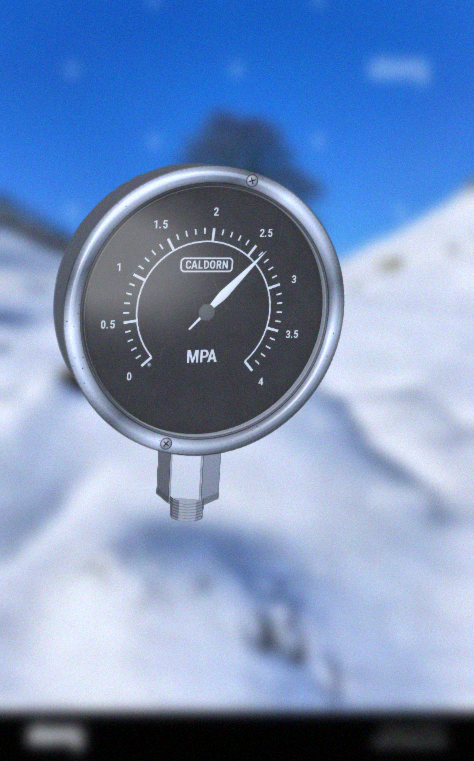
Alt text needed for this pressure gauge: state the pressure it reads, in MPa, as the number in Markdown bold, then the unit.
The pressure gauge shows **2.6** MPa
